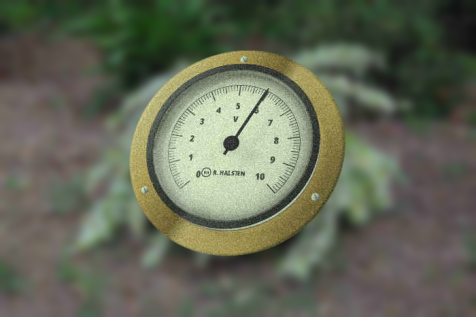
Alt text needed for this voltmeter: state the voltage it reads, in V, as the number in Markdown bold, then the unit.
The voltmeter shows **6** V
